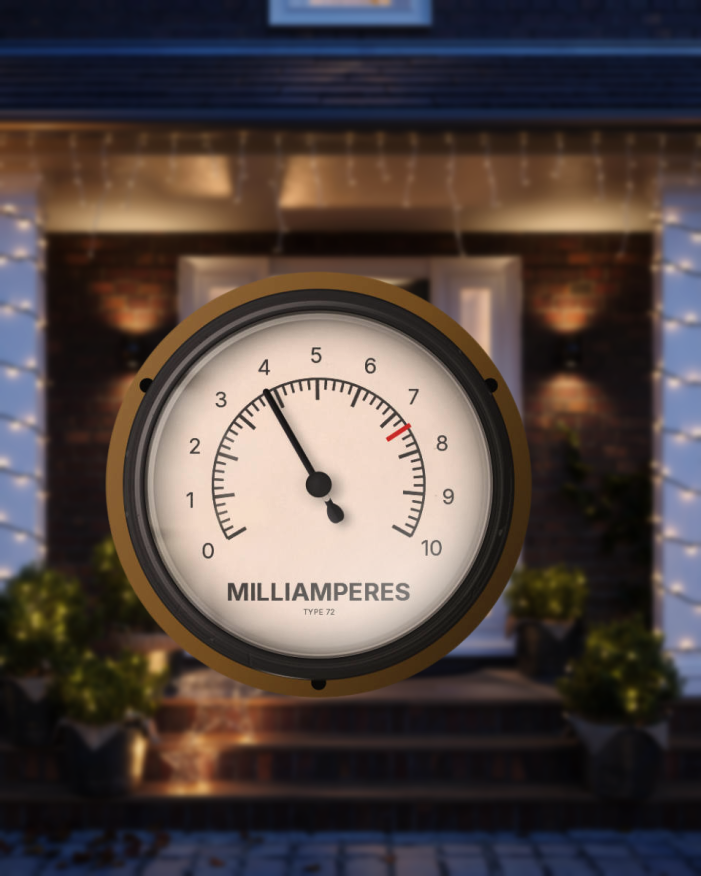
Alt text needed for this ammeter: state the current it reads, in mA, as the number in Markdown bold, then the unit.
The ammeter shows **3.8** mA
